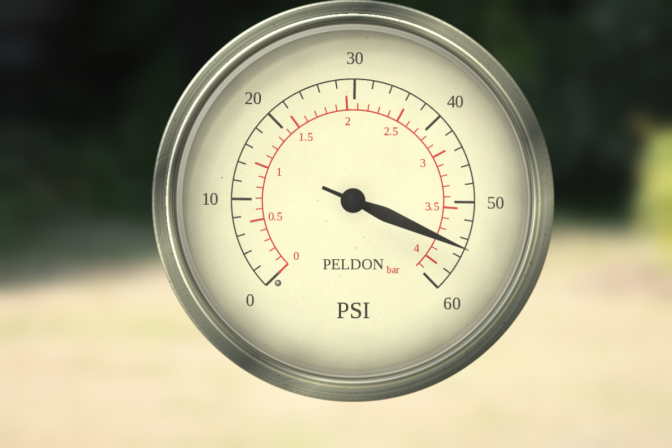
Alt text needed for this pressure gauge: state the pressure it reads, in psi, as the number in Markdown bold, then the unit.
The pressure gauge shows **55** psi
